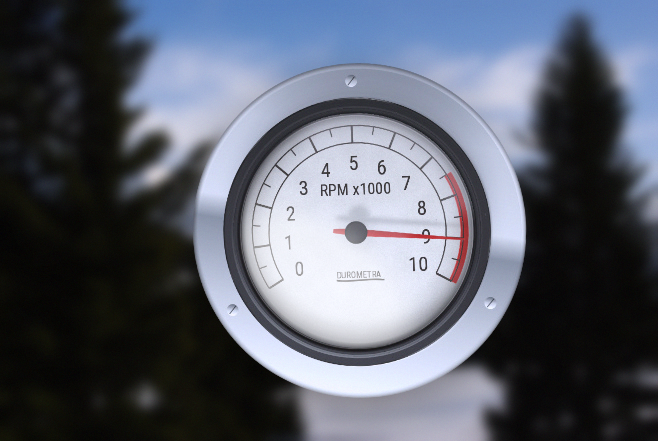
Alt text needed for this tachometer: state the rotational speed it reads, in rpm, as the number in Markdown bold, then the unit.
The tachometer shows **9000** rpm
